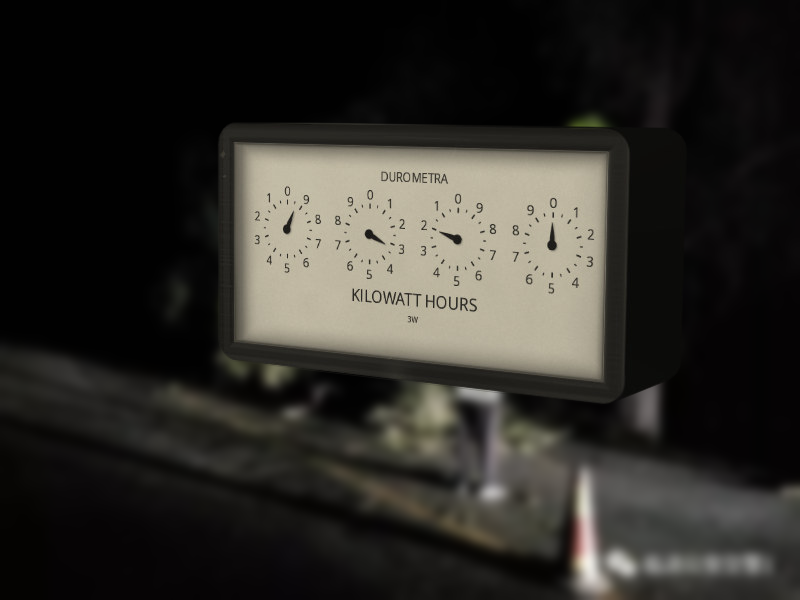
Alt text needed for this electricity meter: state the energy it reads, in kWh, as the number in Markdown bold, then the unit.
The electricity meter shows **9320** kWh
